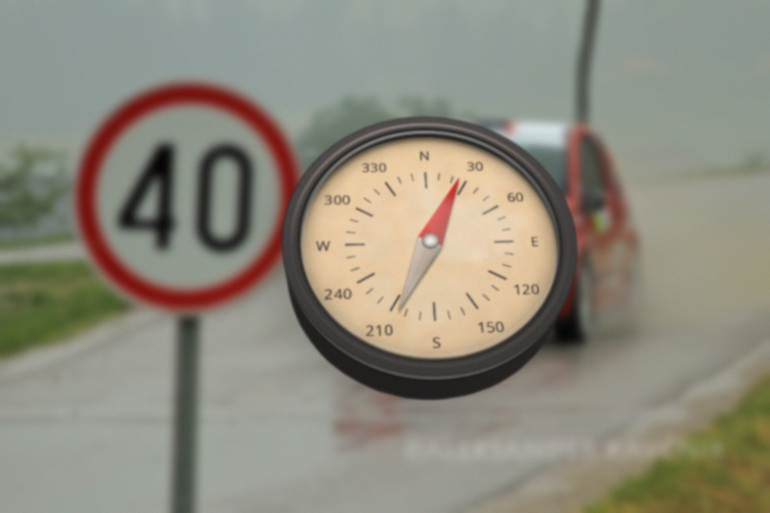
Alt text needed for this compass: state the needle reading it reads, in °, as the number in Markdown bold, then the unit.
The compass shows **25** °
